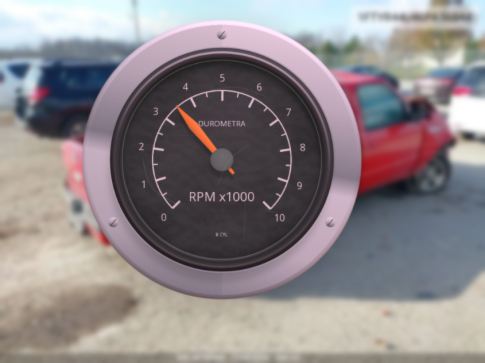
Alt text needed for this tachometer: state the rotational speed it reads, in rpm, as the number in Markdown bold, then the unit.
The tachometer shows **3500** rpm
